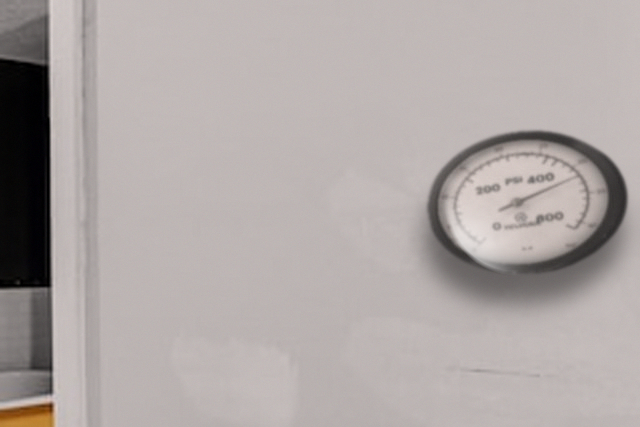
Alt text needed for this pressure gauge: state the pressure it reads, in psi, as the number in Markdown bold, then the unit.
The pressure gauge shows **460** psi
